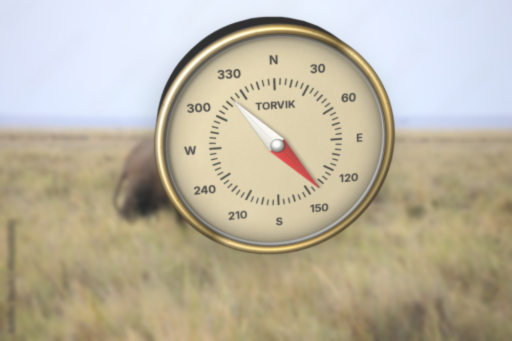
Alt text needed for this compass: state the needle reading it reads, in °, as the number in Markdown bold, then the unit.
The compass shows **140** °
